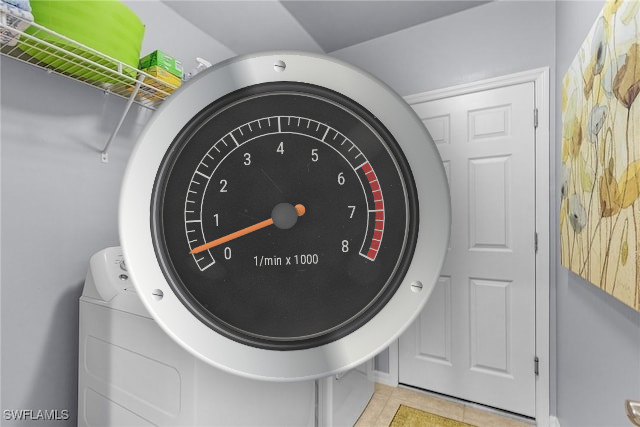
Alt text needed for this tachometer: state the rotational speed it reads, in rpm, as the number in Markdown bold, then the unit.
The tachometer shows **400** rpm
